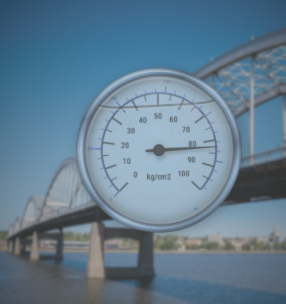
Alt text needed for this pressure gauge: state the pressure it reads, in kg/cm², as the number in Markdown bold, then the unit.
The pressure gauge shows **82.5** kg/cm²
